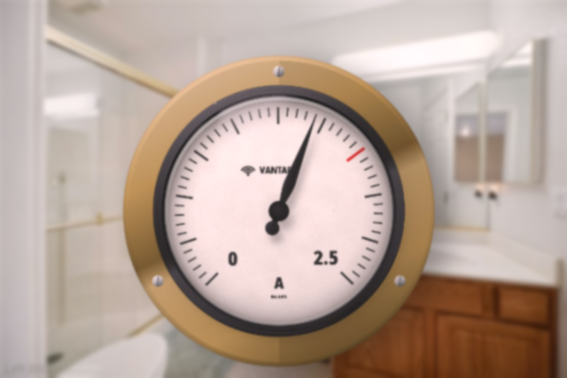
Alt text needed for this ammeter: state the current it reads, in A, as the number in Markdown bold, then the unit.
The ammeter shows **1.45** A
